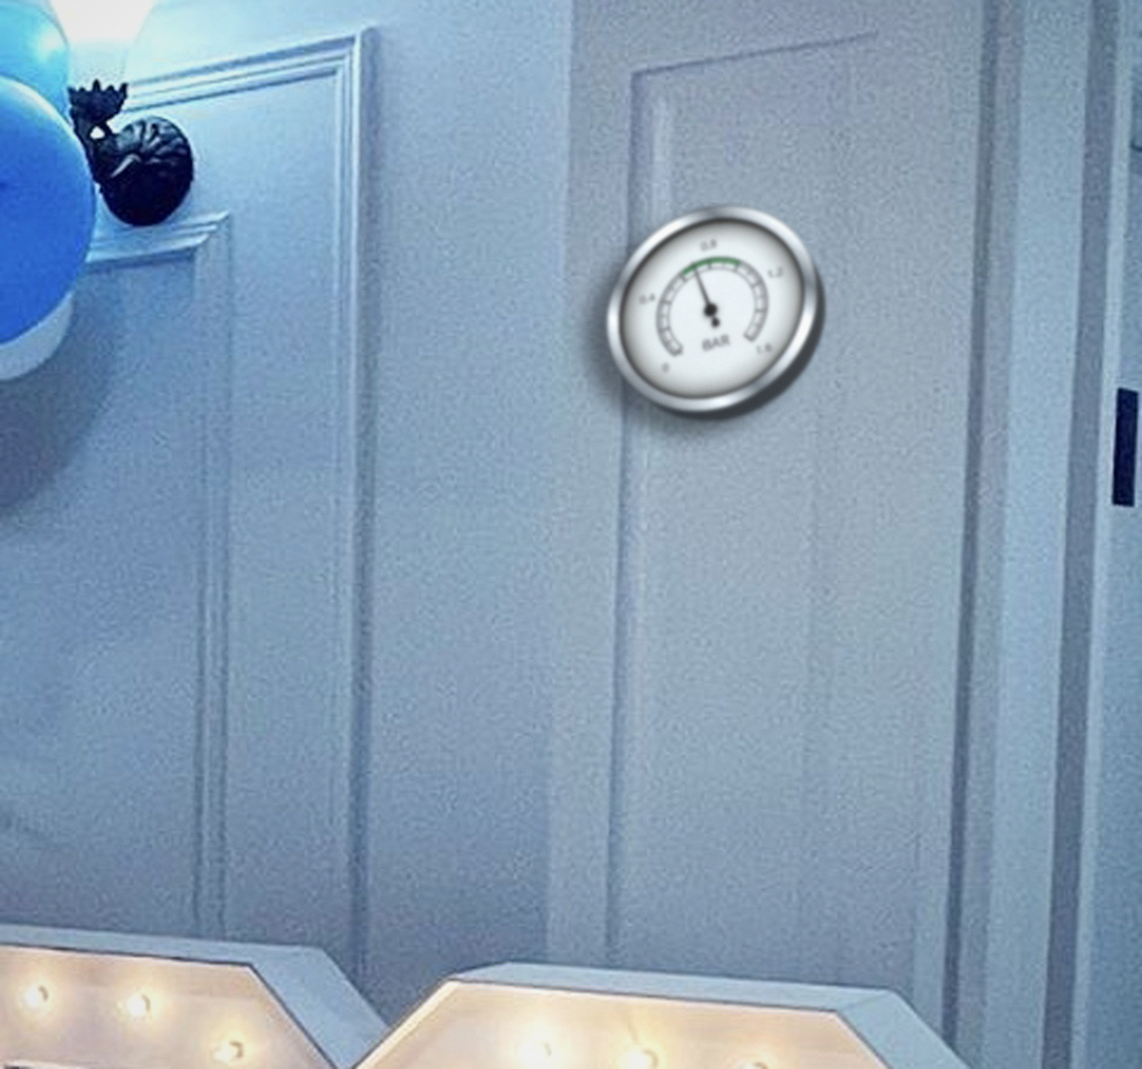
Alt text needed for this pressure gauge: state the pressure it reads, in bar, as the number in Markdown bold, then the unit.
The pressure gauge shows **0.7** bar
